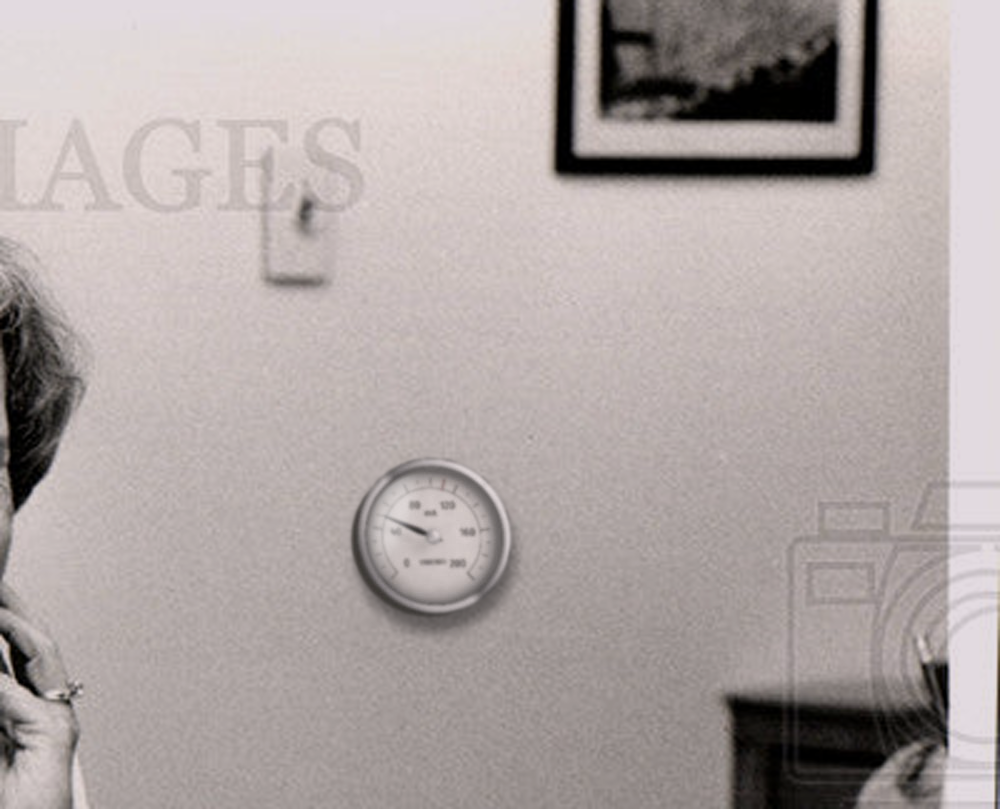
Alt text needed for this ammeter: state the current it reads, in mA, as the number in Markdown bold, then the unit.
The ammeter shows **50** mA
